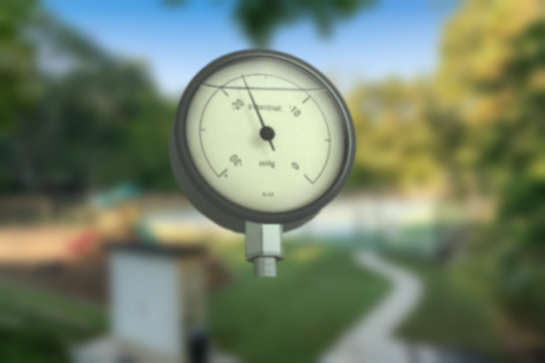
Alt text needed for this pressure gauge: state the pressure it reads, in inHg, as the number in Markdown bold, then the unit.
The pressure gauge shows **-17.5** inHg
